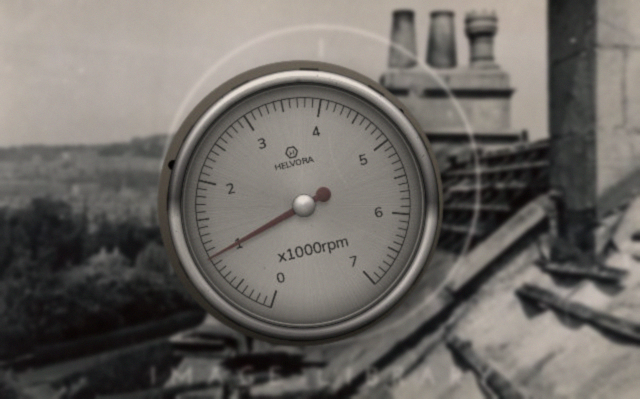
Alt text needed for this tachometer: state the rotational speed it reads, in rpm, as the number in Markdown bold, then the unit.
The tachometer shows **1000** rpm
